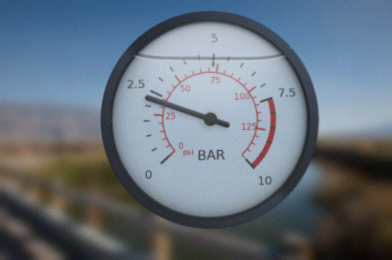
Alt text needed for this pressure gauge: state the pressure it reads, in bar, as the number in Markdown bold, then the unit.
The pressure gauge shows **2.25** bar
